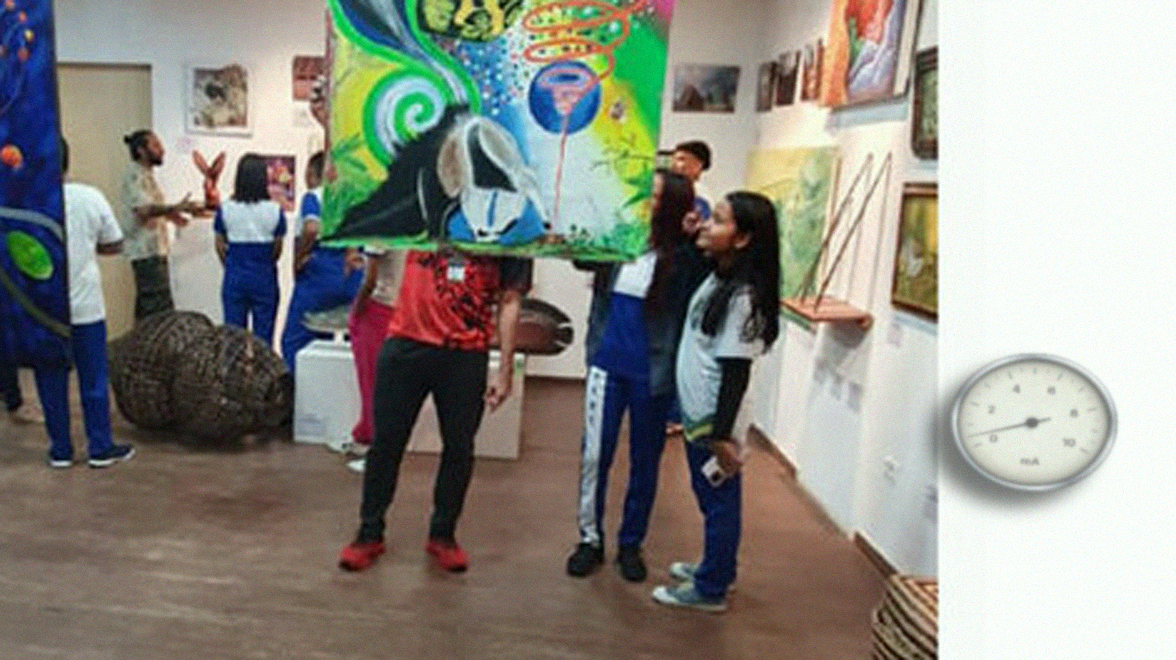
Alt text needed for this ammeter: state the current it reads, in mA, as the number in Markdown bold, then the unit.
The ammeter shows **0.5** mA
